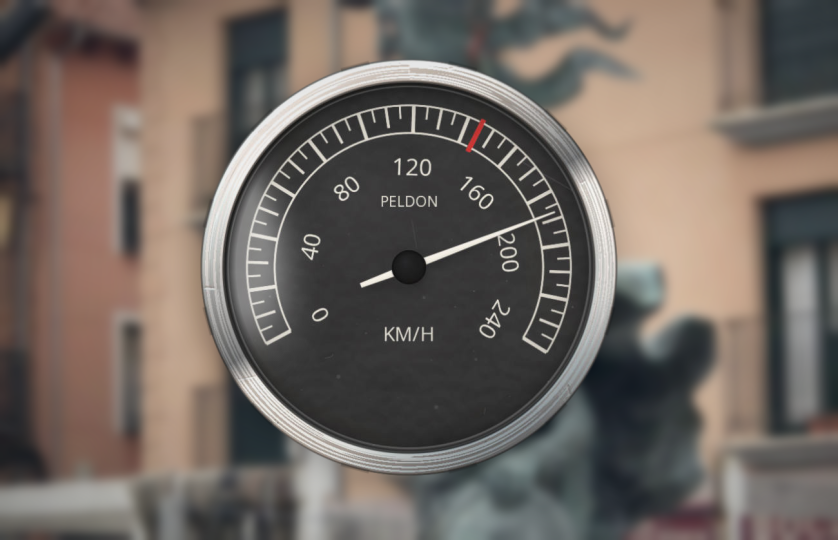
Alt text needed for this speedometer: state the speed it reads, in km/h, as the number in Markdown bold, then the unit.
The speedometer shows **187.5** km/h
